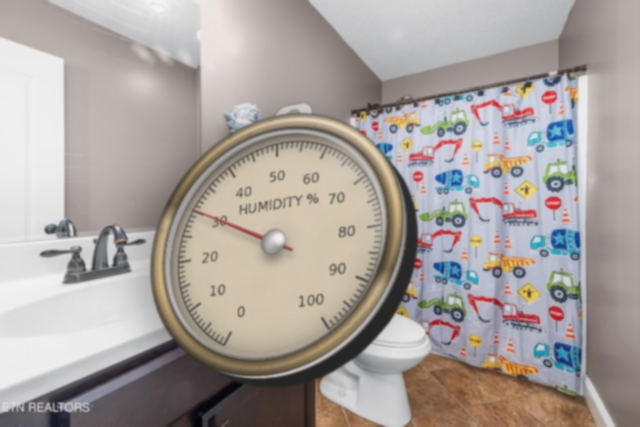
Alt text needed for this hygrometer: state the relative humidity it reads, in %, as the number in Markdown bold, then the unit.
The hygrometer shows **30** %
